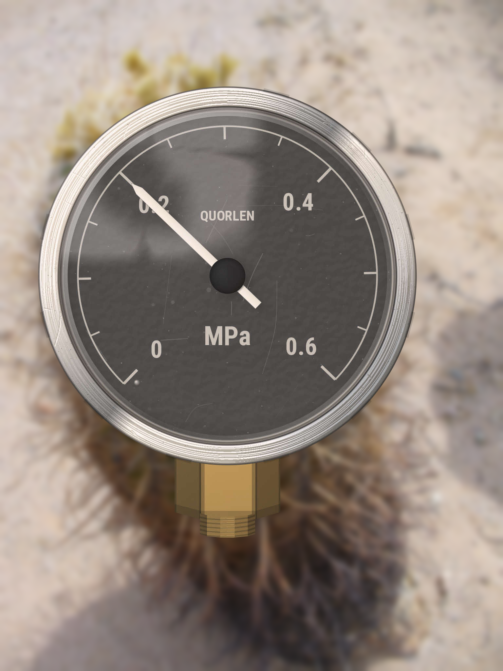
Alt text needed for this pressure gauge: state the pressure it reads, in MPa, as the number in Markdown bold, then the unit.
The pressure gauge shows **0.2** MPa
